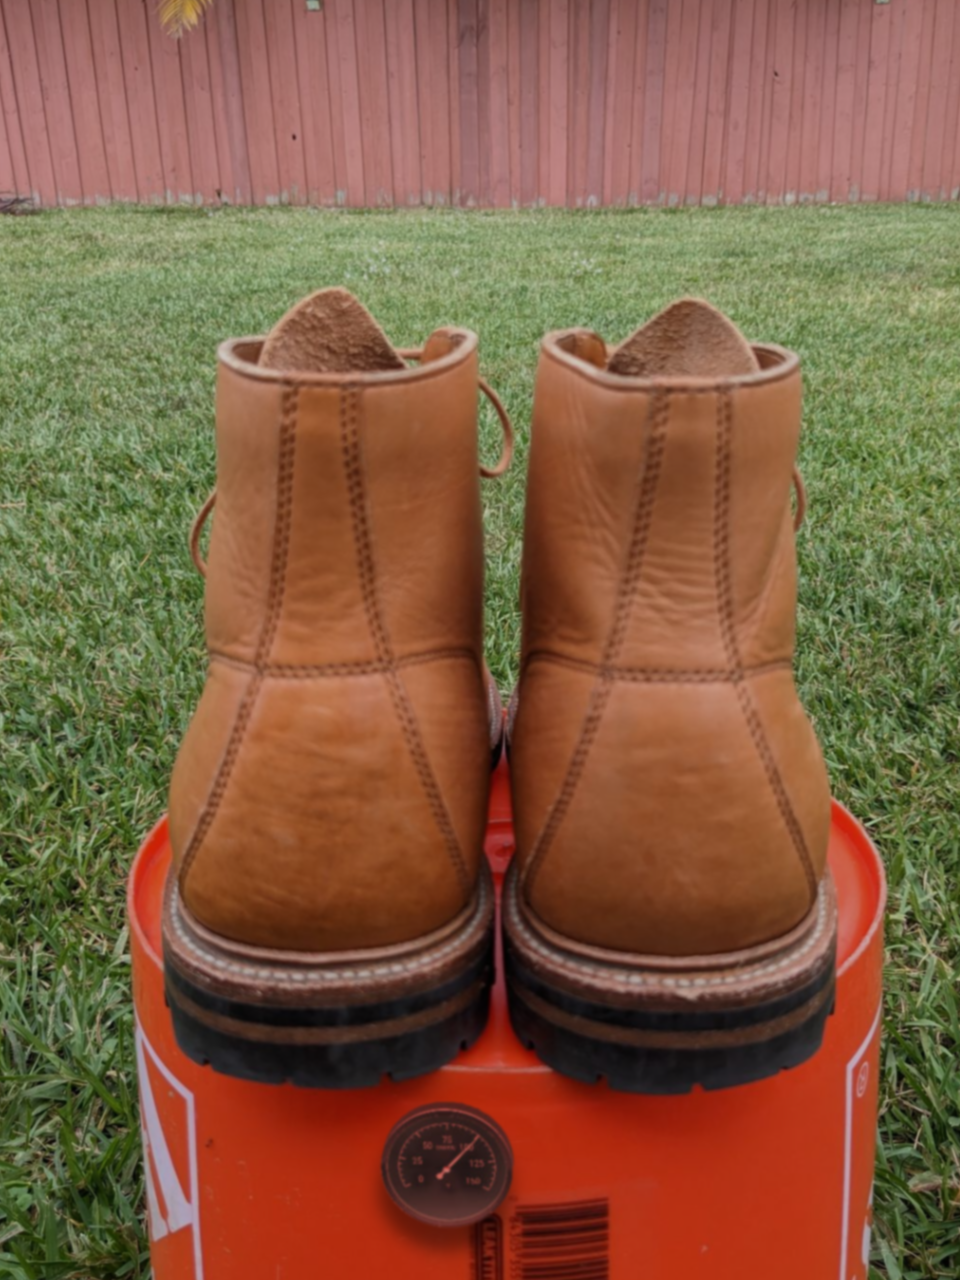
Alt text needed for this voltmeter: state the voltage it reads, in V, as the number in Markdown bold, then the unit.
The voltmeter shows **100** V
